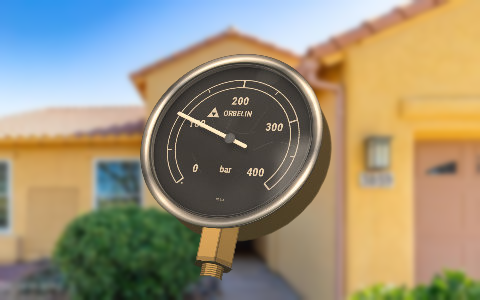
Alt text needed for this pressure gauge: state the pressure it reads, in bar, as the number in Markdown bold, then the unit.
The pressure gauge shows **100** bar
